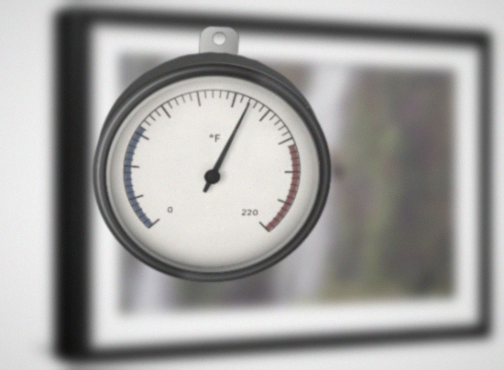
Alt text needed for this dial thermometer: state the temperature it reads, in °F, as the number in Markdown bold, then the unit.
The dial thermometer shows **128** °F
